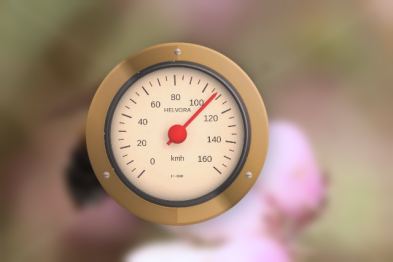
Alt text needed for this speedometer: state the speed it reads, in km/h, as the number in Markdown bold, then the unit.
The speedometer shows **107.5** km/h
